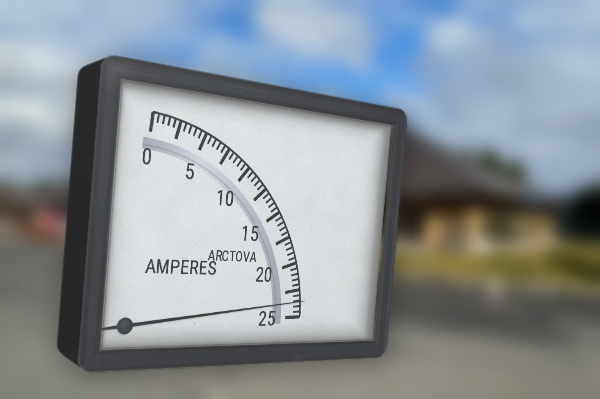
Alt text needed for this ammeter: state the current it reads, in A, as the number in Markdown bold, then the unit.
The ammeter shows **23.5** A
